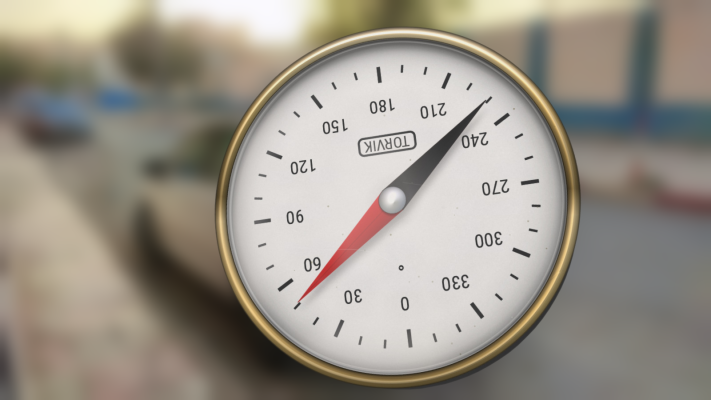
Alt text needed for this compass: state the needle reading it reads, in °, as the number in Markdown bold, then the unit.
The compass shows **50** °
